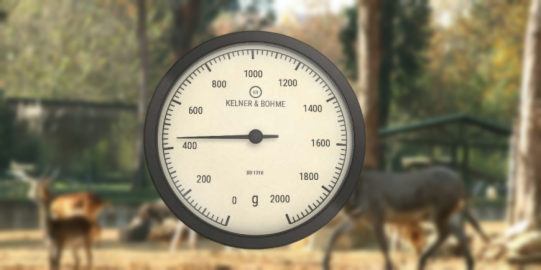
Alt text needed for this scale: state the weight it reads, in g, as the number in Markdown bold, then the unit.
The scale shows **440** g
